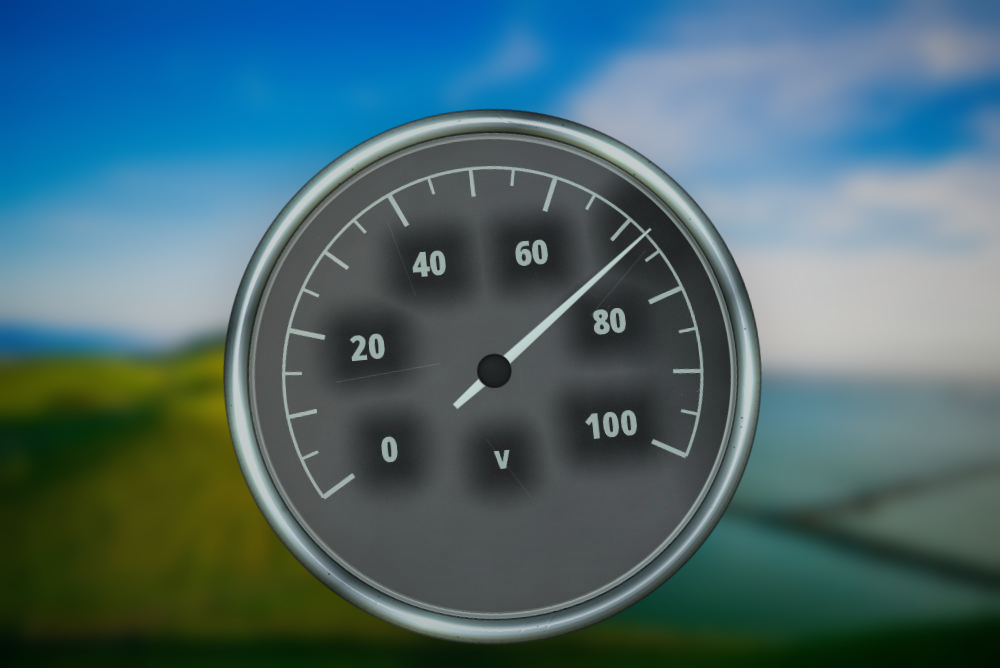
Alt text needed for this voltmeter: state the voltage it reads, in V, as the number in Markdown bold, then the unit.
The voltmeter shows **72.5** V
